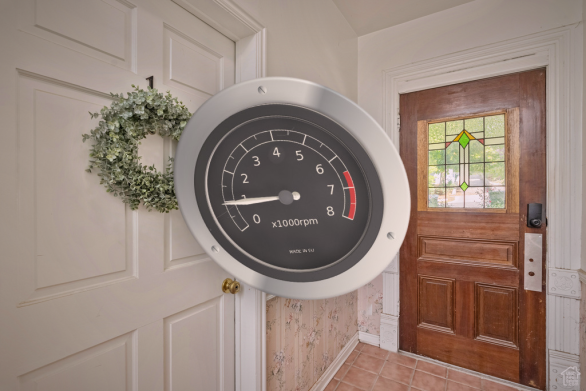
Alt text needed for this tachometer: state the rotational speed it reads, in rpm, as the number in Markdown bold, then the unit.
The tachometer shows **1000** rpm
